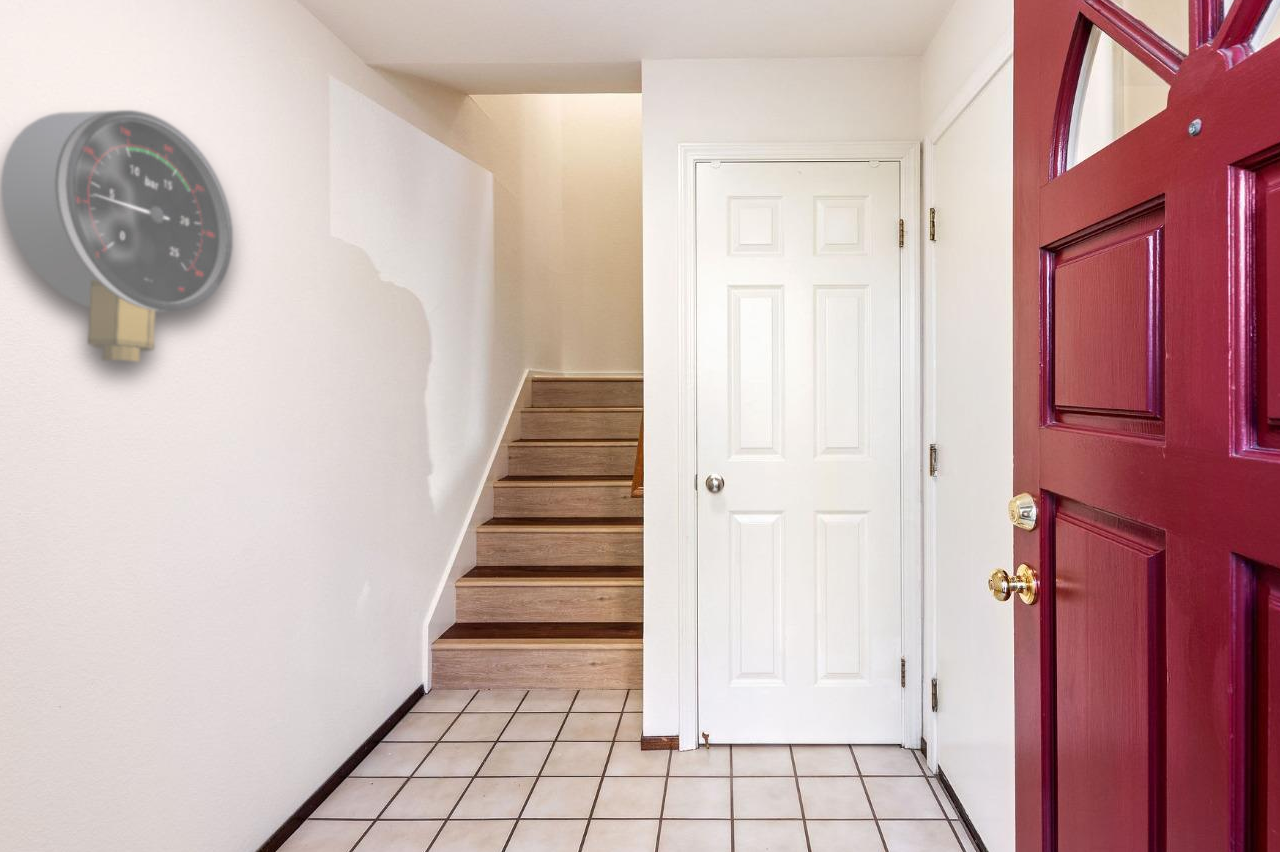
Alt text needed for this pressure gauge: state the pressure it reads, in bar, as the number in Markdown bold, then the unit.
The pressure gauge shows **4** bar
